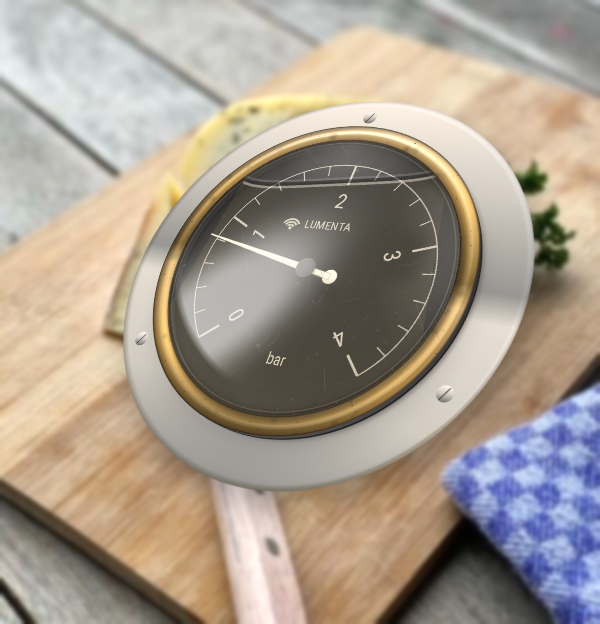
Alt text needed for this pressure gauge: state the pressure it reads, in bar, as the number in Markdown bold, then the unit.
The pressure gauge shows **0.8** bar
